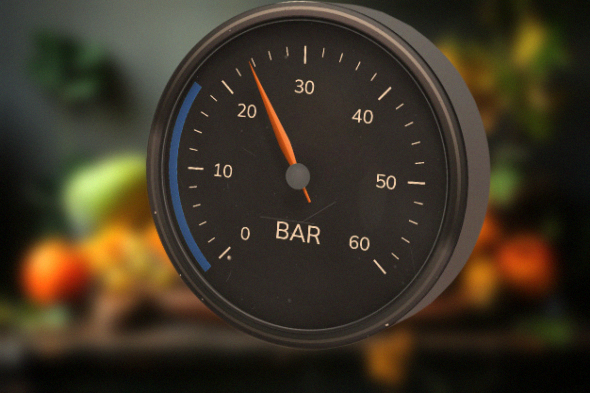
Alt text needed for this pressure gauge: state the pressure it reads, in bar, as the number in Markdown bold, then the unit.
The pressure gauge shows **24** bar
